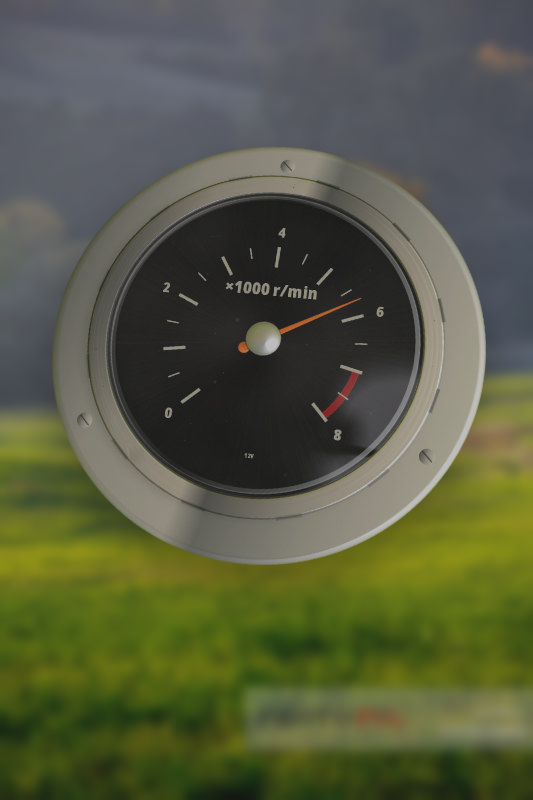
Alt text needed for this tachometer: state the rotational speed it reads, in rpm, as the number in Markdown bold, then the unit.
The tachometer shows **5750** rpm
